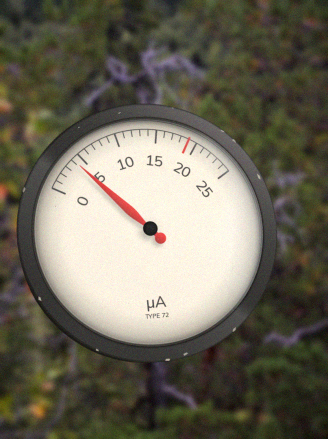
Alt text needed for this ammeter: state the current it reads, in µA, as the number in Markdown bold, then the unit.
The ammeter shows **4** µA
